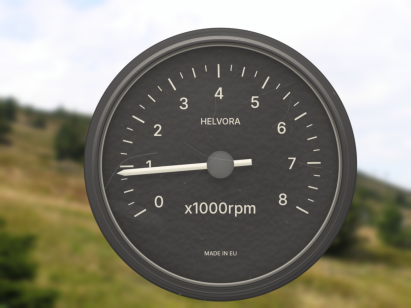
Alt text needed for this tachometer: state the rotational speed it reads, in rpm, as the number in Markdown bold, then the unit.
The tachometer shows **875** rpm
